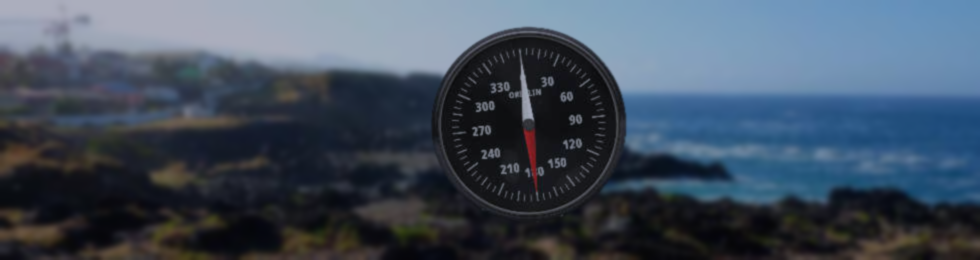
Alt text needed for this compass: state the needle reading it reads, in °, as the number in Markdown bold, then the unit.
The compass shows **180** °
